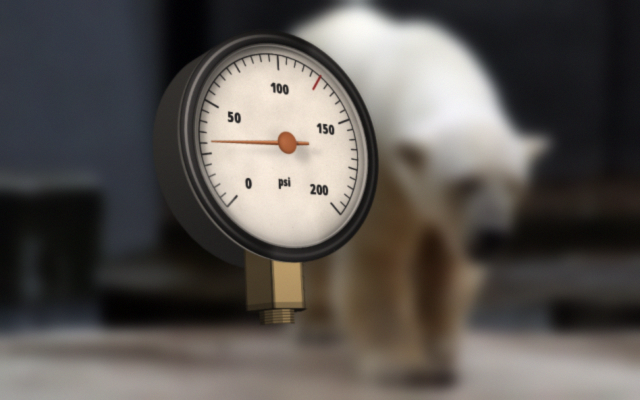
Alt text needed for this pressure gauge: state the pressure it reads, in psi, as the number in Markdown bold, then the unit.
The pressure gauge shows **30** psi
